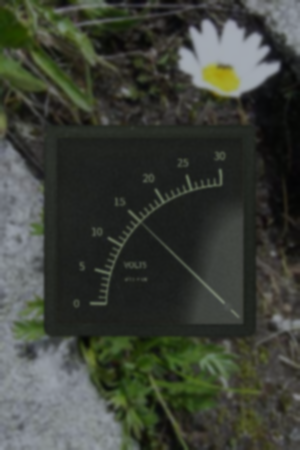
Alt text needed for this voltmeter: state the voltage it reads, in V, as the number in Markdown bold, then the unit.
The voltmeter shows **15** V
